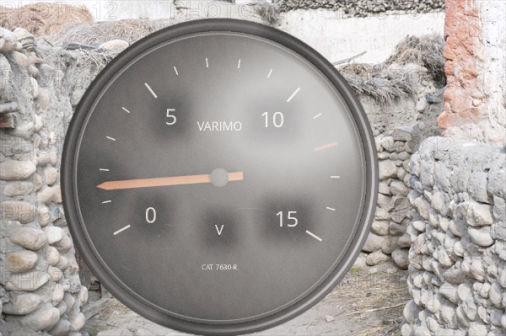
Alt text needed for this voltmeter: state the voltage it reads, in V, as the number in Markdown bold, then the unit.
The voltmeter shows **1.5** V
